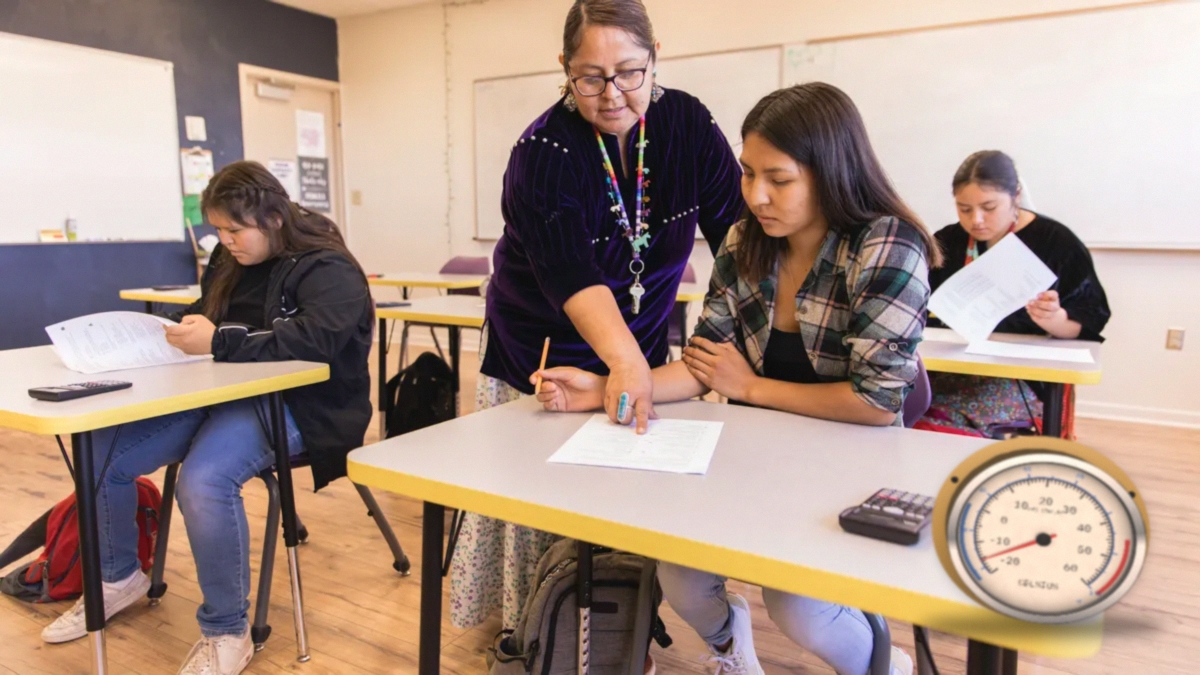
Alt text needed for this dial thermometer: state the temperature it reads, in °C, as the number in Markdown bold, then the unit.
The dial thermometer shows **-15** °C
